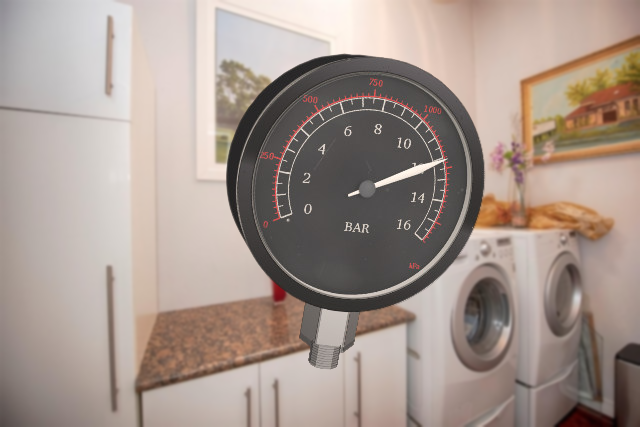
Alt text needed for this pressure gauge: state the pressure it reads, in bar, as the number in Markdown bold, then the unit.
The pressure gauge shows **12** bar
